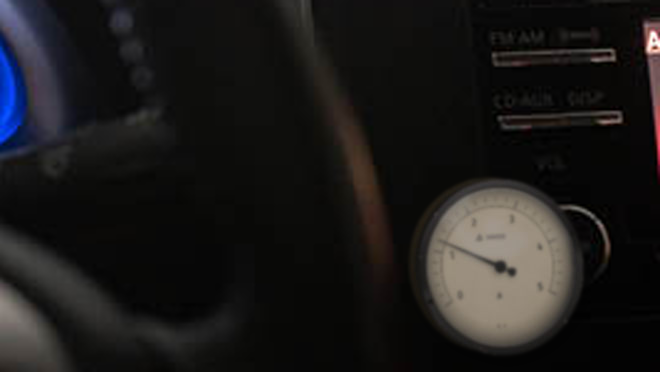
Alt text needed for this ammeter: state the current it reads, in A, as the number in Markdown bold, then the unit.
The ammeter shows **1.2** A
